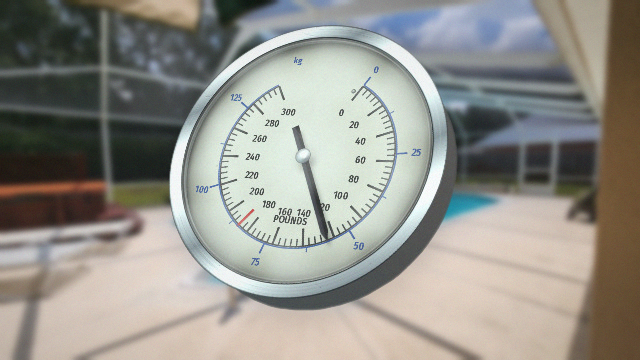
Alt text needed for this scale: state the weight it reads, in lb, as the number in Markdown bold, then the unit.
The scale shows **124** lb
